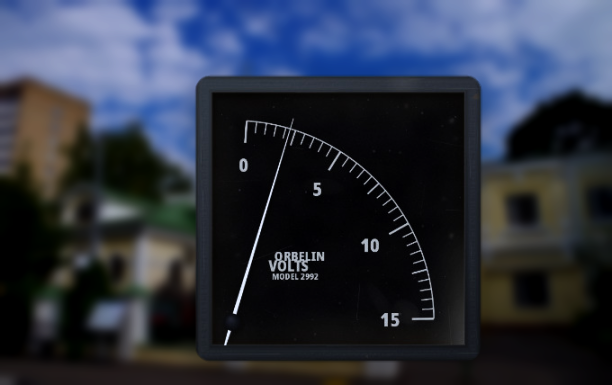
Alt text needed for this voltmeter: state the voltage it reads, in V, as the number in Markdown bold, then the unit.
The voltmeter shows **2.25** V
